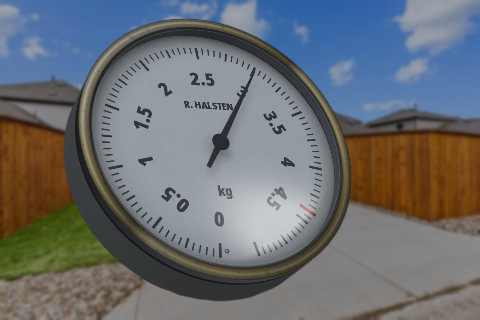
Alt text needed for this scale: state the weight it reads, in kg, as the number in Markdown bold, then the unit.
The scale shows **3** kg
